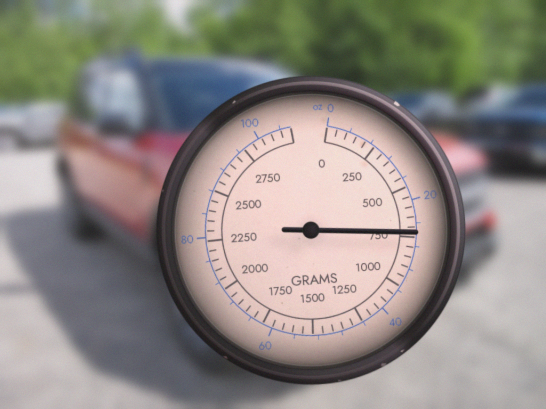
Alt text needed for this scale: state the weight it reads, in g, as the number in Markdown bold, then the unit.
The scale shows **725** g
